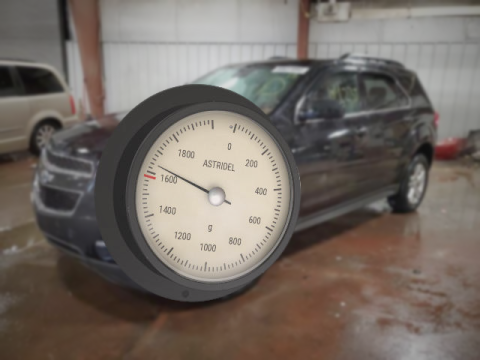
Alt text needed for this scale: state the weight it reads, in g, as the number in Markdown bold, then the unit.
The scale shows **1640** g
